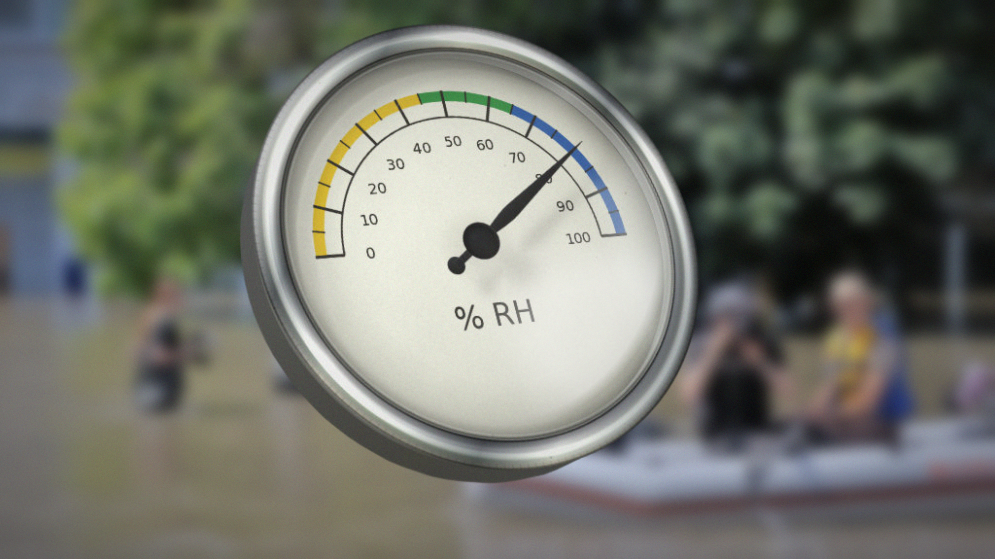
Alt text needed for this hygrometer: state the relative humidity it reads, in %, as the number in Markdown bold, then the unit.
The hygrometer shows **80** %
